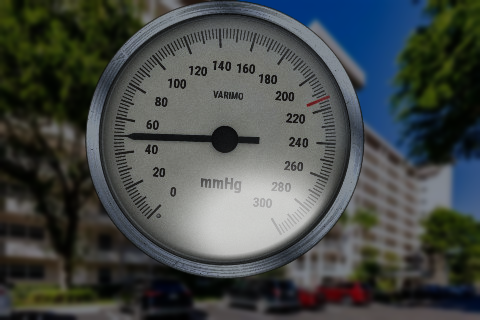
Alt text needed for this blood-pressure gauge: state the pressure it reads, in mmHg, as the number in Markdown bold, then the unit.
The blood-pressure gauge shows **50** mmHg
